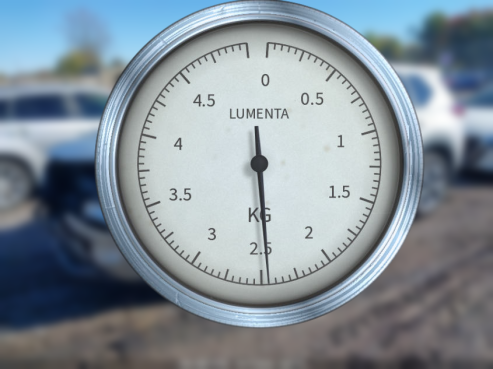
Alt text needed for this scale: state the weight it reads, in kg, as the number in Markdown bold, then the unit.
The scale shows **2.45** kg
